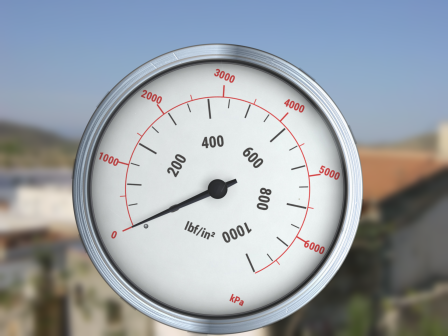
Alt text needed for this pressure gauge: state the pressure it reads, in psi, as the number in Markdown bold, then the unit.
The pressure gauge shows **0** psi
